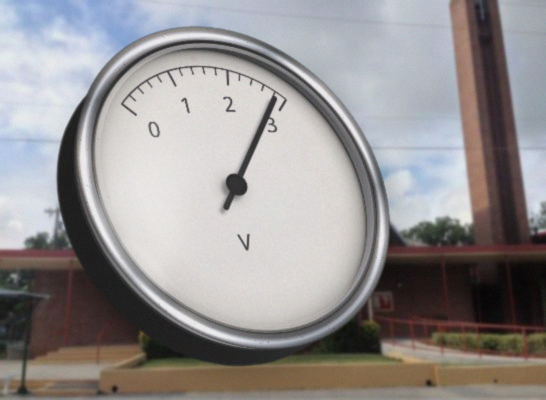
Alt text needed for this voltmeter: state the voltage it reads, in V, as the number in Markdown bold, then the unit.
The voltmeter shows **2.8** V
